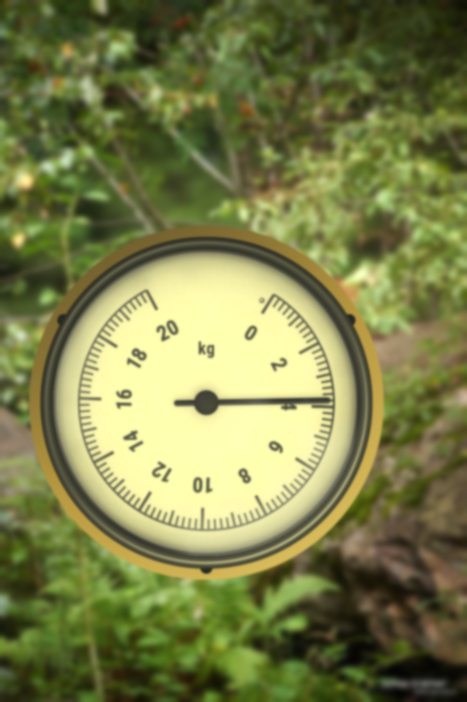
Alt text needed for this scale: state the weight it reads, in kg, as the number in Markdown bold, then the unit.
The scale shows **3.8** kg
